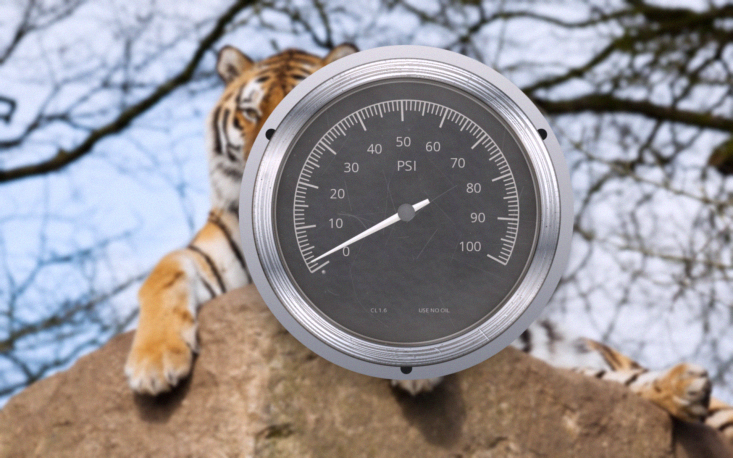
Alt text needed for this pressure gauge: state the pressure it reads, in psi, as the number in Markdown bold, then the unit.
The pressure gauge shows **2** psi
